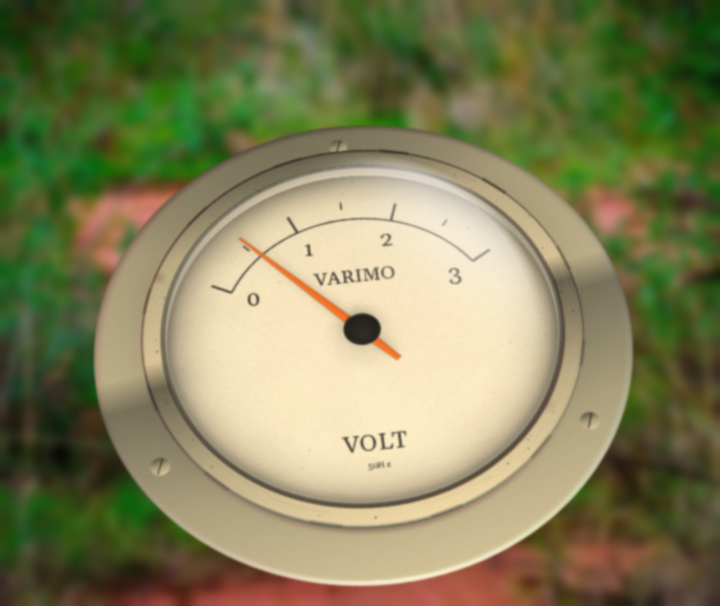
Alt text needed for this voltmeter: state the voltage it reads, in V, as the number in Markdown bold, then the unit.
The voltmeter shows **0.5** V
